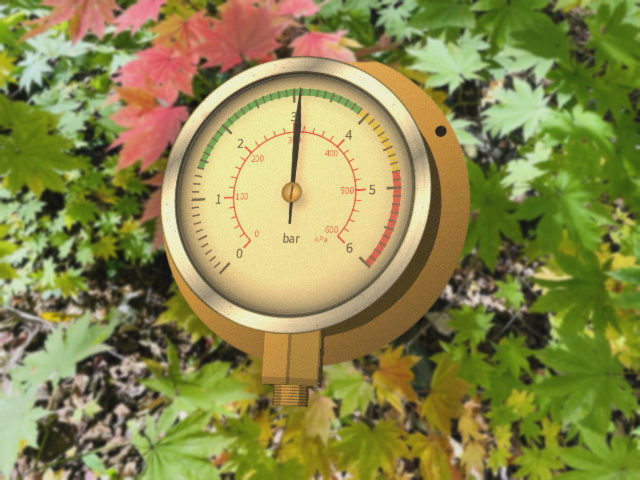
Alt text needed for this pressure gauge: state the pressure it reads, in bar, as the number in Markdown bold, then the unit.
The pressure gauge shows **3.1** bar
